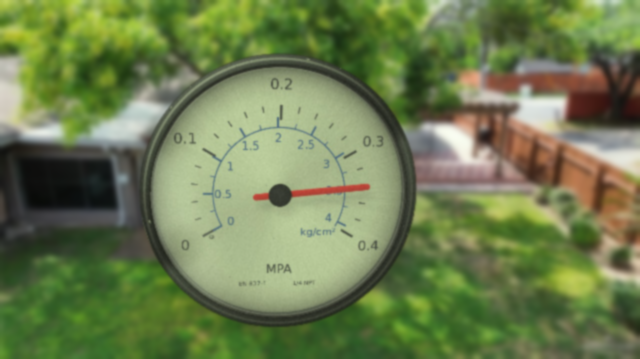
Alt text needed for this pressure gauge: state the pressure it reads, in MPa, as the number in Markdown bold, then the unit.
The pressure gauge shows **0.34** MPa
